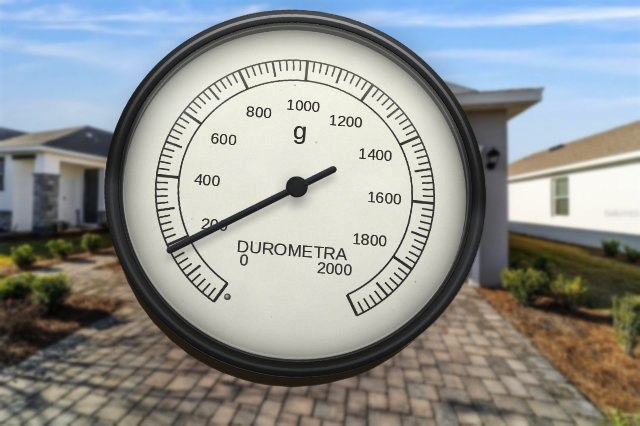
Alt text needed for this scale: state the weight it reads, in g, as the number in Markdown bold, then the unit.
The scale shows **180** g
